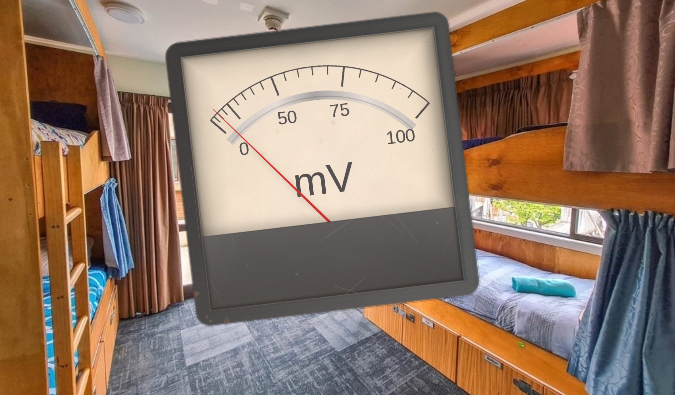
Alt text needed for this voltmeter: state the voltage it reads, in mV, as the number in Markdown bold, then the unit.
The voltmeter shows **15** mV
